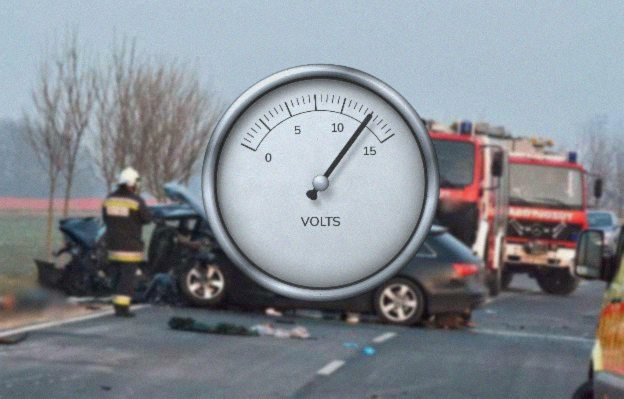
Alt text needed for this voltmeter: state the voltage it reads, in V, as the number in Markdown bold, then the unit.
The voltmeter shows **12.5** V
